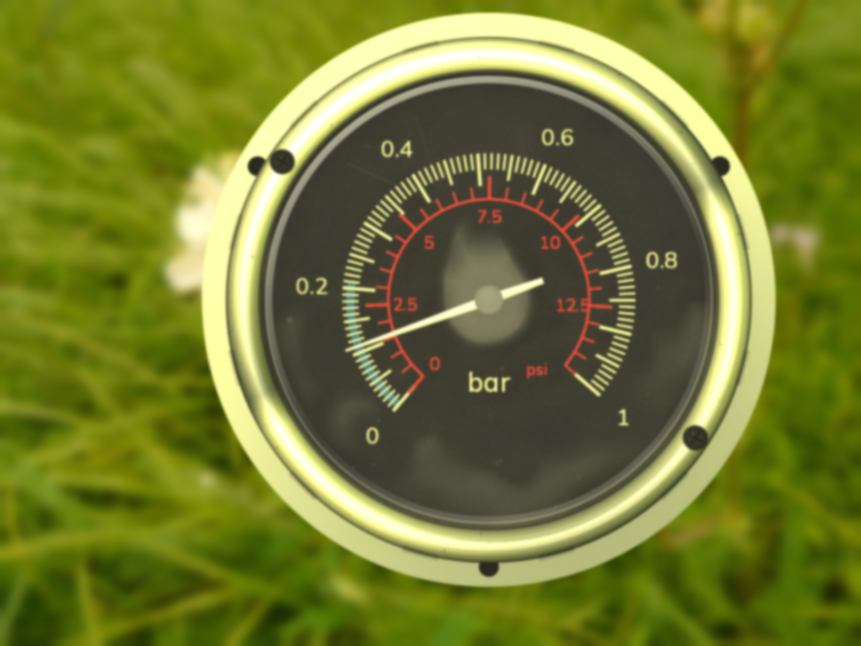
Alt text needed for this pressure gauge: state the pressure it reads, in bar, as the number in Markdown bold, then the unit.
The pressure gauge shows **0.11** bar
